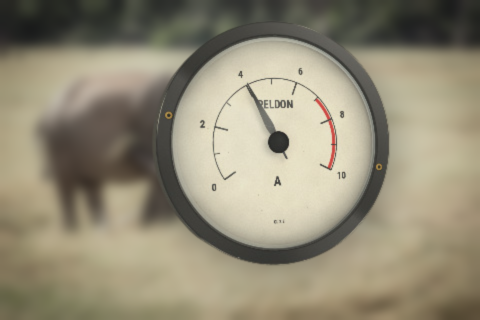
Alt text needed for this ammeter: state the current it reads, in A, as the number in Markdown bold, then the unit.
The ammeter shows **4** A
